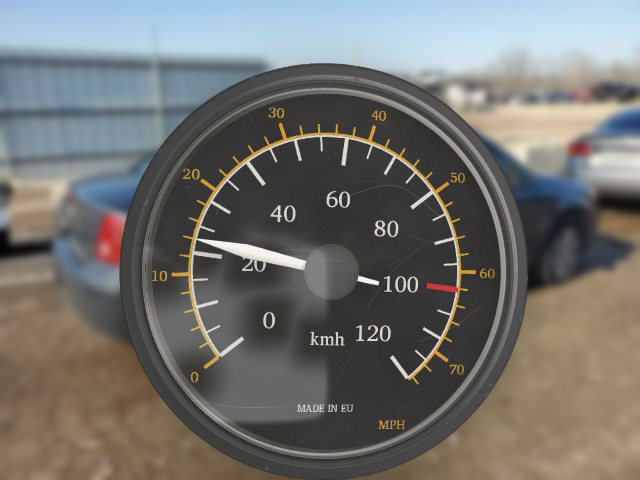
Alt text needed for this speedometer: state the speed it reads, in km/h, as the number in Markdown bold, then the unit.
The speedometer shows **22.5** km/h
